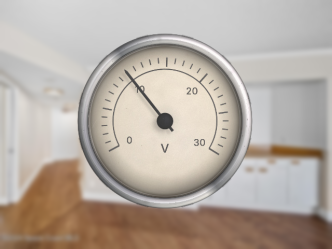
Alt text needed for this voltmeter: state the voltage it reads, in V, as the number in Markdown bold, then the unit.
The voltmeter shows **10** V
